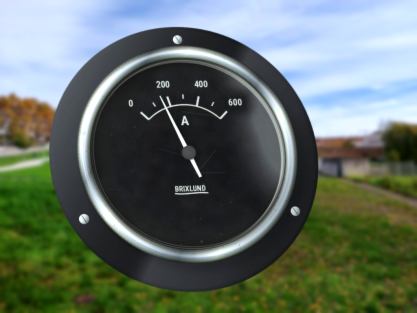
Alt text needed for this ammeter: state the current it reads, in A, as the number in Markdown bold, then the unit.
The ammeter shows **150** A
